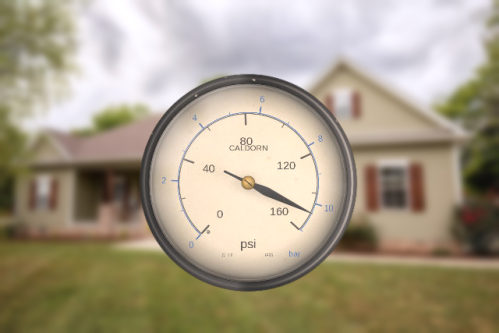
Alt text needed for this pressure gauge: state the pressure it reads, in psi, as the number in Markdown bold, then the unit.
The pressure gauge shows **150** psi
